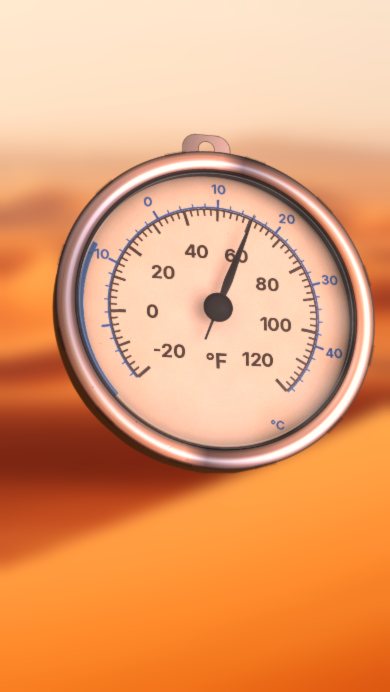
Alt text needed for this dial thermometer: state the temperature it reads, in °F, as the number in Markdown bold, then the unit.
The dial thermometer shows **60** °F
